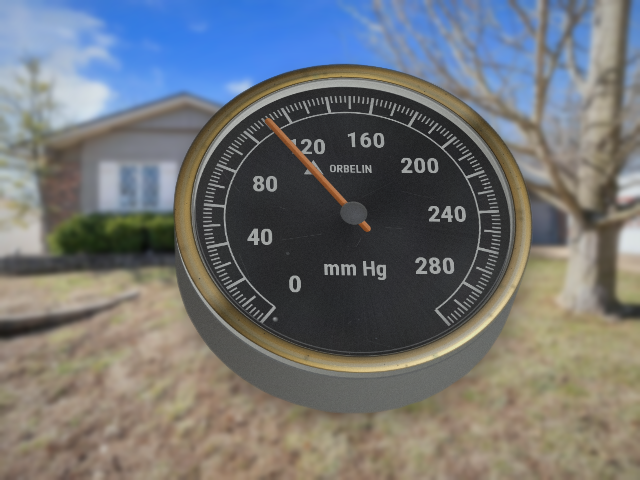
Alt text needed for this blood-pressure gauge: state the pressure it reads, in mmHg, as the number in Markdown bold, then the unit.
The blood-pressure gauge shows **110** mmHg
